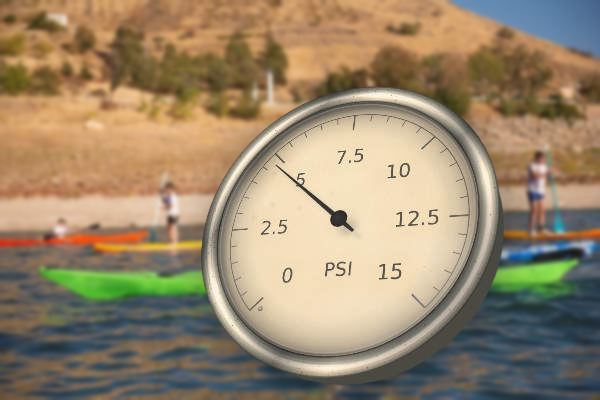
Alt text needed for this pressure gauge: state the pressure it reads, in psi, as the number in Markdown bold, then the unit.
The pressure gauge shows **4.75** psi
